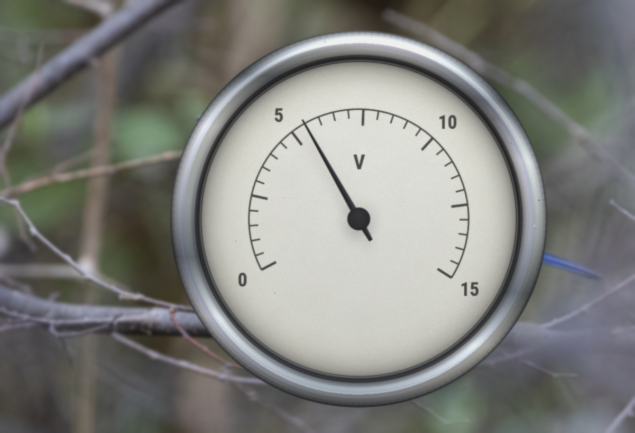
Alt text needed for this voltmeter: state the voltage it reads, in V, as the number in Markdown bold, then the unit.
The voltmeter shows **5.5** V
